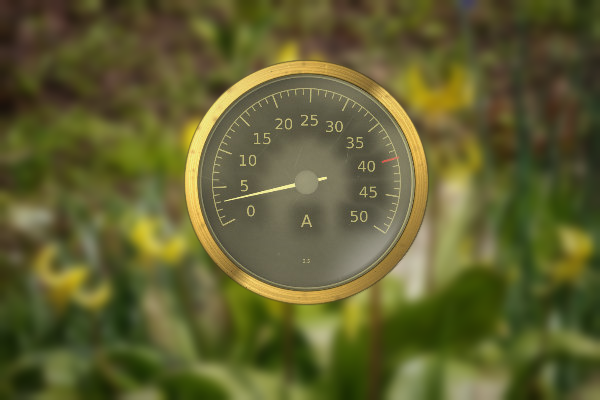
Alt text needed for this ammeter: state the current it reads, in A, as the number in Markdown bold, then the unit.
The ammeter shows **3** A
